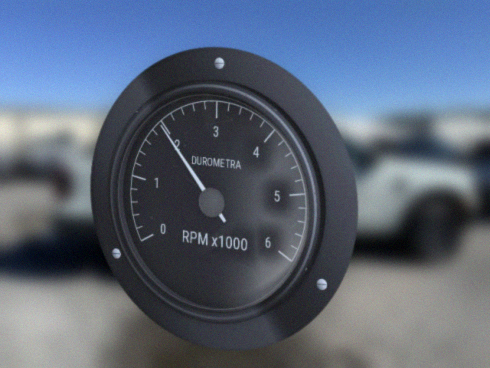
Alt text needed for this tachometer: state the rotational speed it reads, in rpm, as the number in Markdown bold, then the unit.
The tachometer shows **2000** rpm
